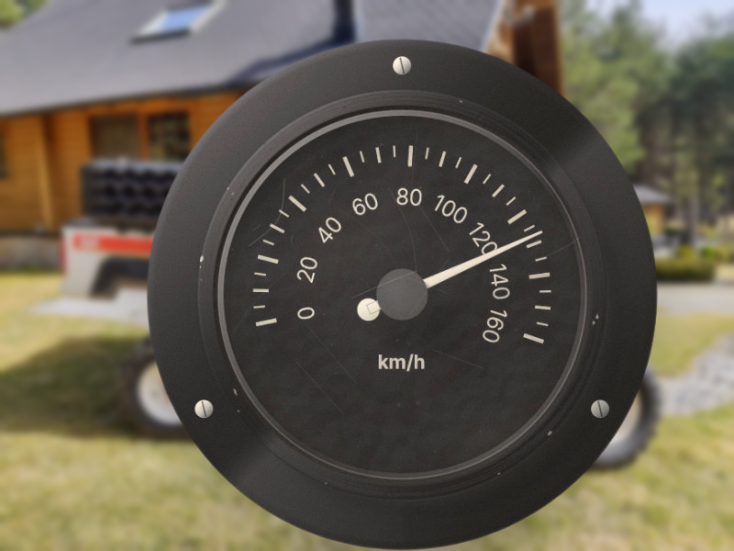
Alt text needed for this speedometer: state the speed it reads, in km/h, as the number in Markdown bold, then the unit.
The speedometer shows **127.5** km/h
